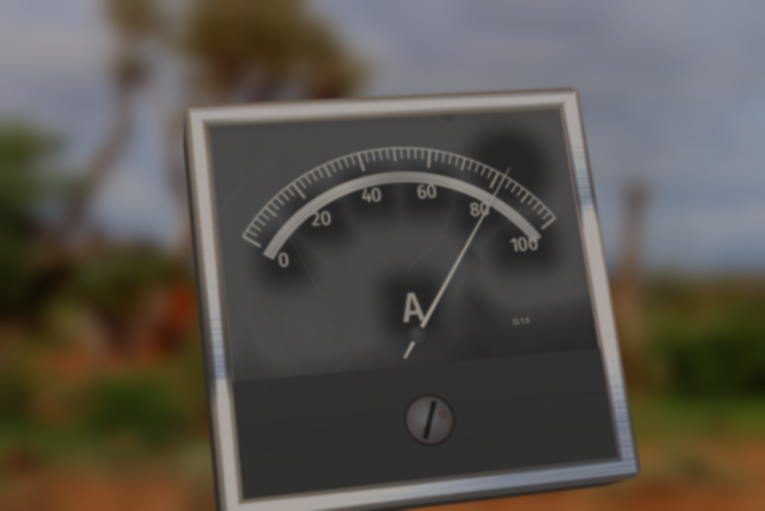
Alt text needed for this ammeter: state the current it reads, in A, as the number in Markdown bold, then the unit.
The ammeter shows **82** A
